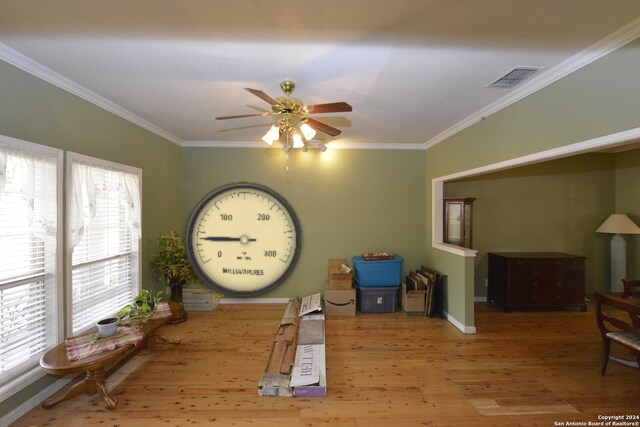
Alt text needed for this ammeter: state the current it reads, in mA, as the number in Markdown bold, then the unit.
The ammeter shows **40** mA
